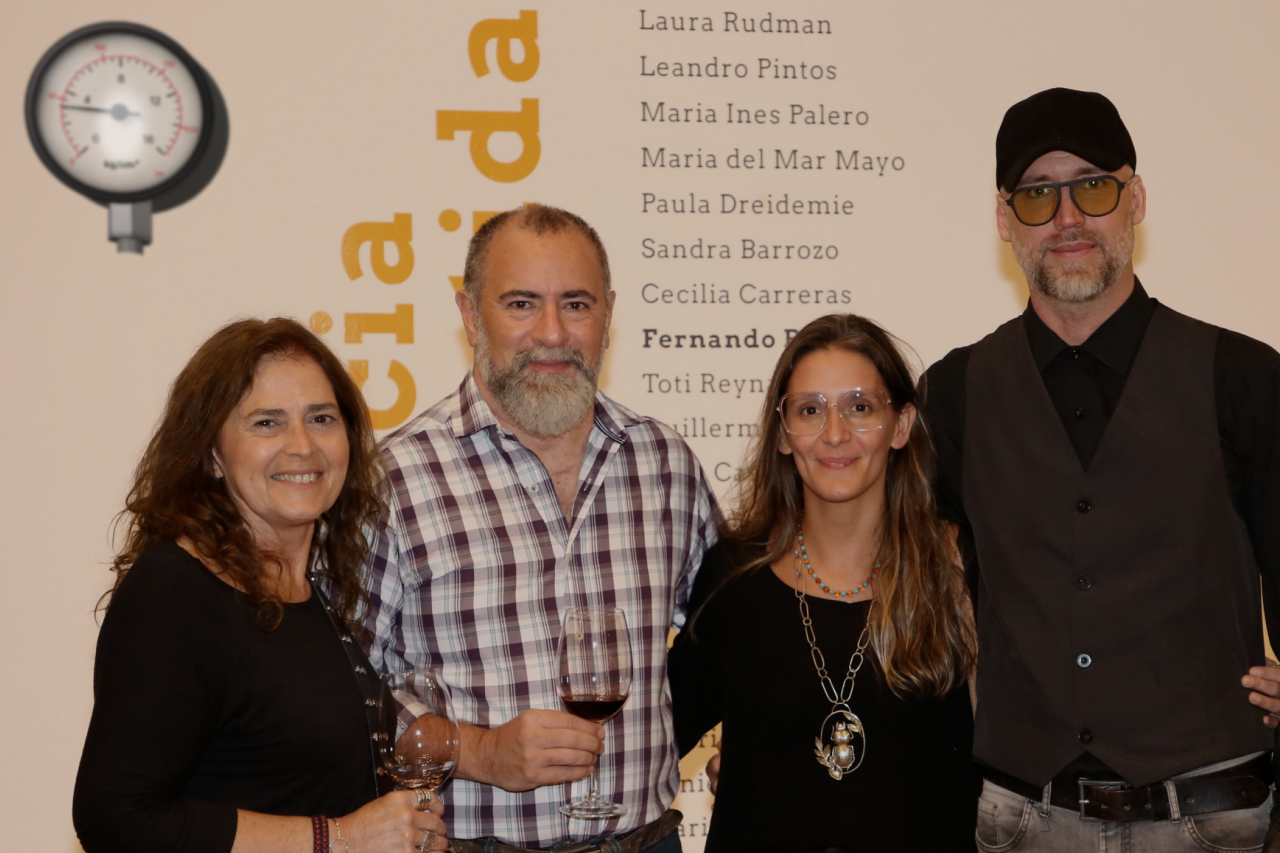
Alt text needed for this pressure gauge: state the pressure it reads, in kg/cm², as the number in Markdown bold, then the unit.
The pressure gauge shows **3** kg/cm²
